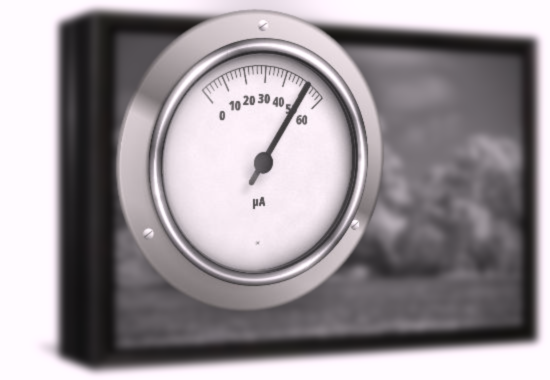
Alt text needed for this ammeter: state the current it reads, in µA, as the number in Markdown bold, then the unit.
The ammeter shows **50** µA
